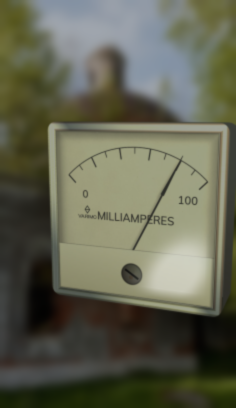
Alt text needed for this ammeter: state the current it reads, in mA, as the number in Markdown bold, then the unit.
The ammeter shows **80** mA
